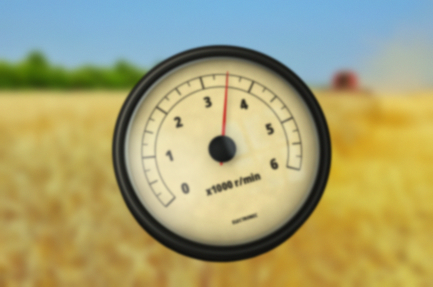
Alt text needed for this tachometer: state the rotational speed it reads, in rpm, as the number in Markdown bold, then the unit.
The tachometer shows **3500** rpm
